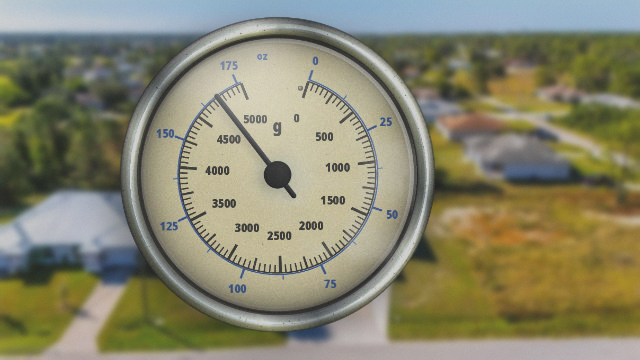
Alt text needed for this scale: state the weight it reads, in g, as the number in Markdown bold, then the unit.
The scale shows **4750** g
